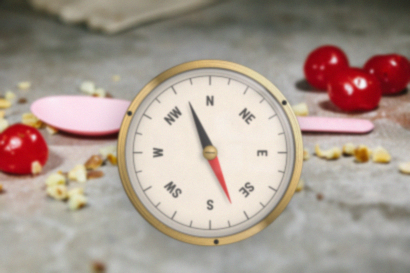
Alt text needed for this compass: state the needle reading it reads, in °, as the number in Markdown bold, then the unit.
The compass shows **157.5** °
